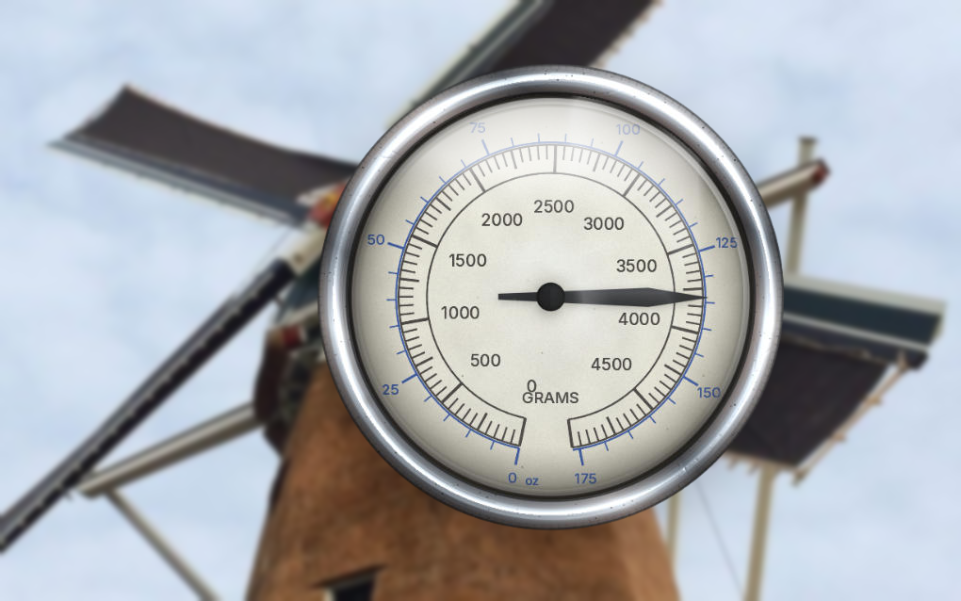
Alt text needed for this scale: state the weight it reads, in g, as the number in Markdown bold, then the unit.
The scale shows **3800** g
